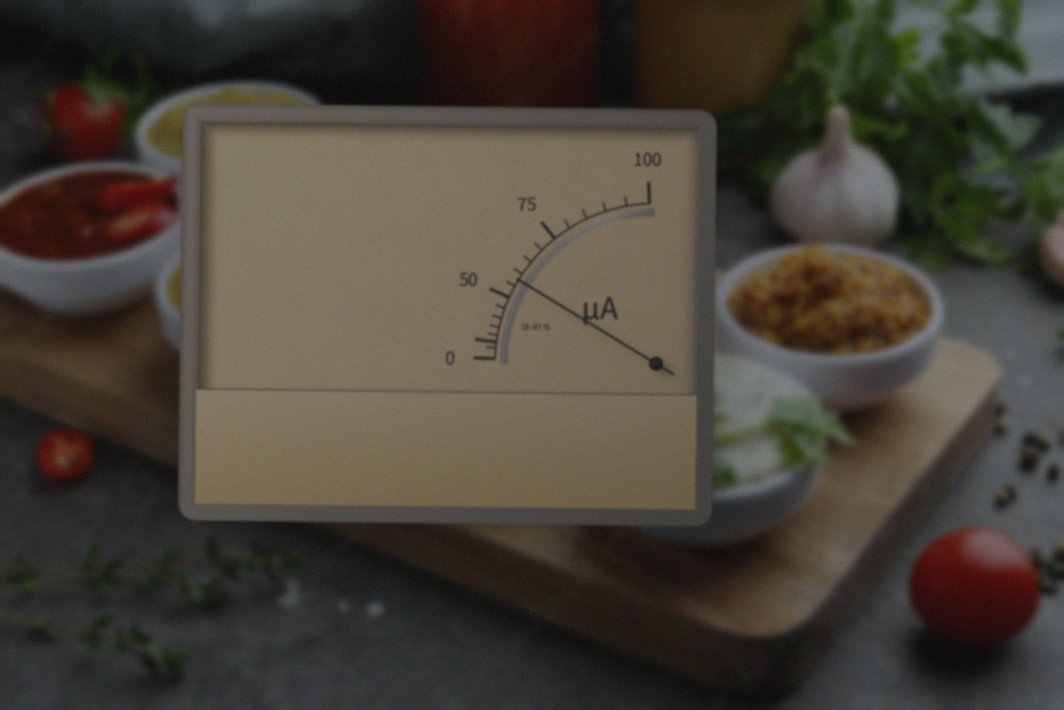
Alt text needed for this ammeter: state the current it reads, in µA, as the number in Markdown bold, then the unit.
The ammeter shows **57.5** µA
